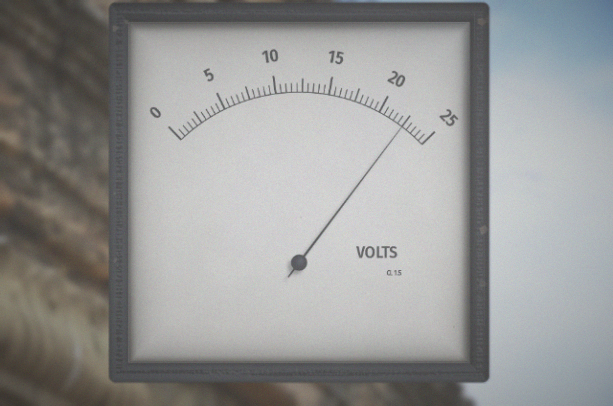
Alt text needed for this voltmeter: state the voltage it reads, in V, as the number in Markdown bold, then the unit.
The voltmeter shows **22.5** V
